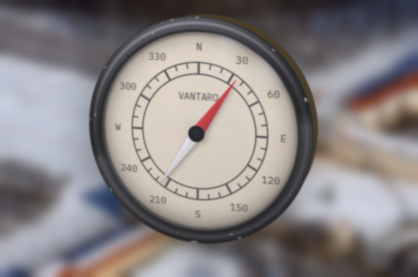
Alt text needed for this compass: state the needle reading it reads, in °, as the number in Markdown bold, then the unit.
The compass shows **35** °
